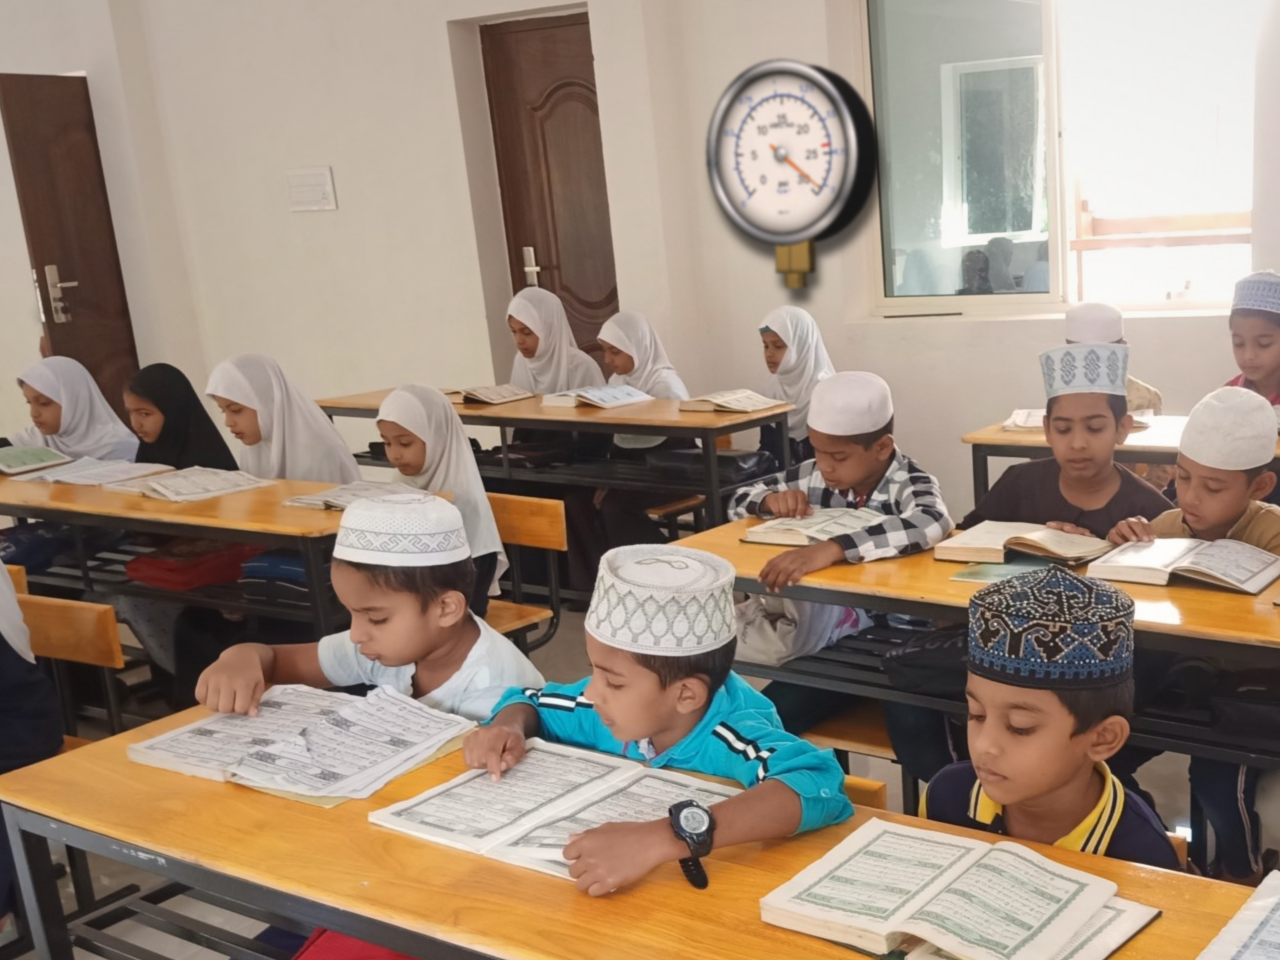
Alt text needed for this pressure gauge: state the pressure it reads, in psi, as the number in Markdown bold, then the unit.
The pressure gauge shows **29** psi
